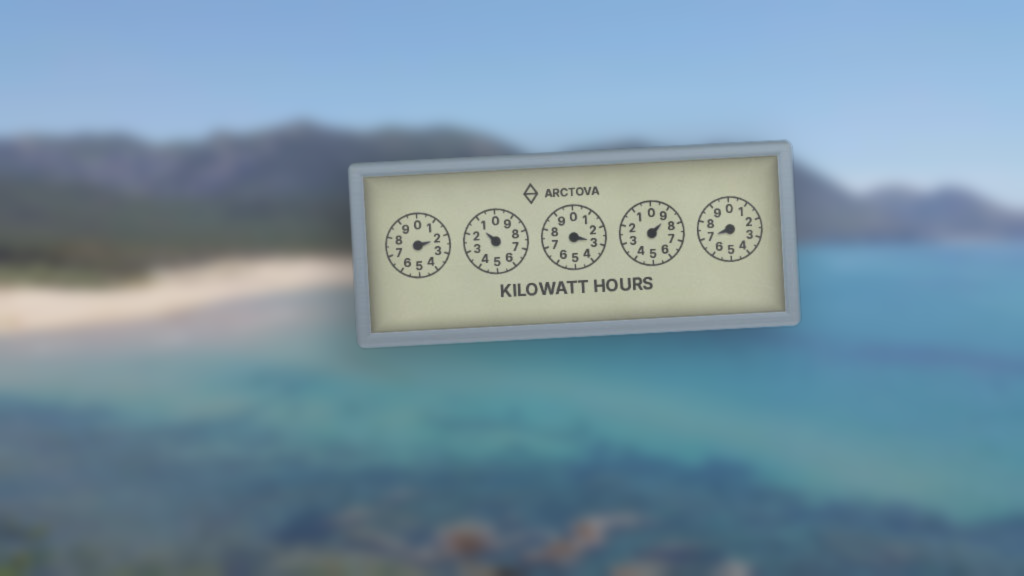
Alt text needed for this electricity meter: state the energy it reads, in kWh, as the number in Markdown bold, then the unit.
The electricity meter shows **21287** kWh
